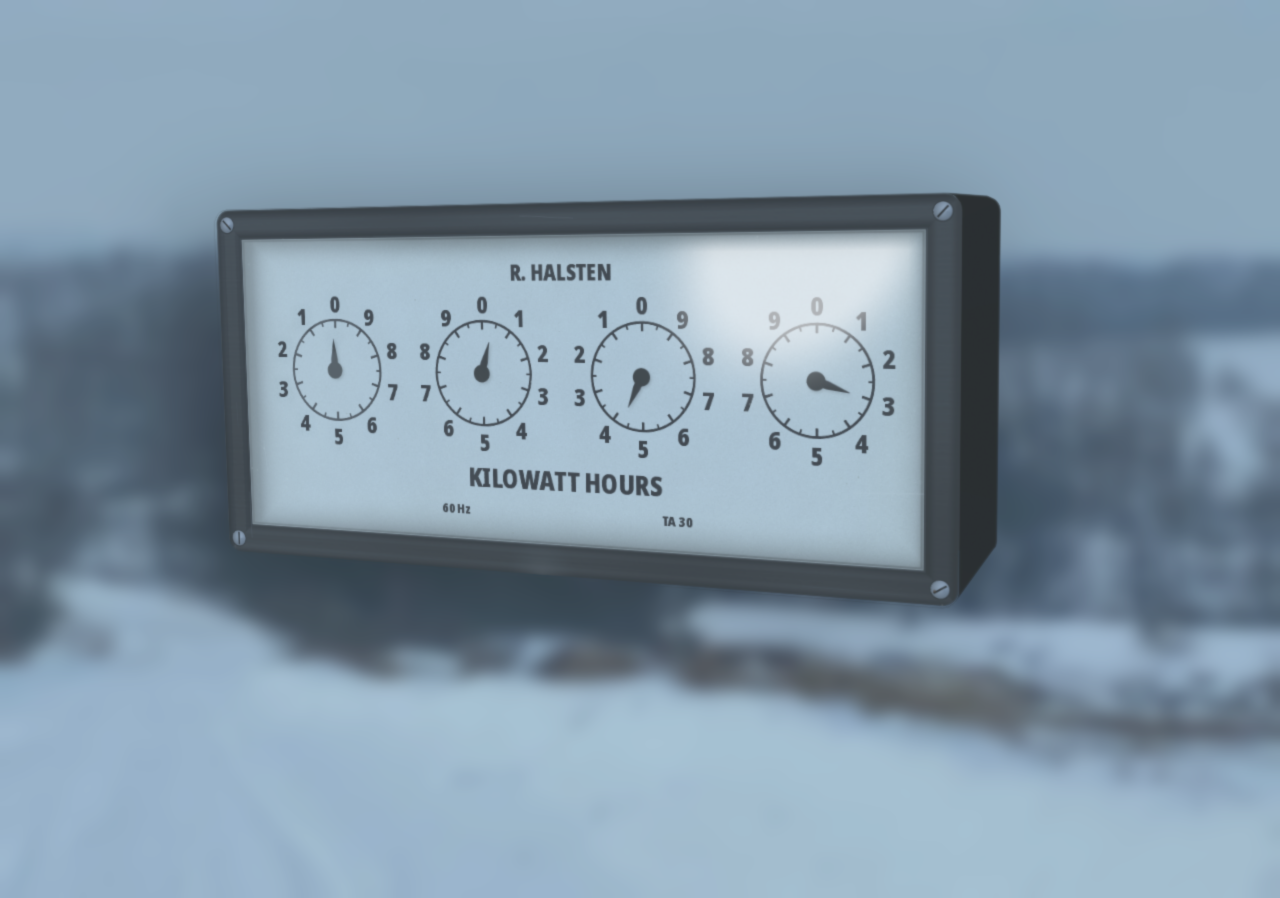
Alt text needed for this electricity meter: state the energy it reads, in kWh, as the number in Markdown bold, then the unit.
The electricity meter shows **43** kWh
